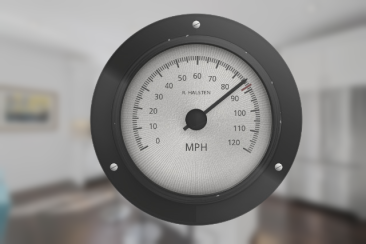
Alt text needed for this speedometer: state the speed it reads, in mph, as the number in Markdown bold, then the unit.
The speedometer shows **85** mph
